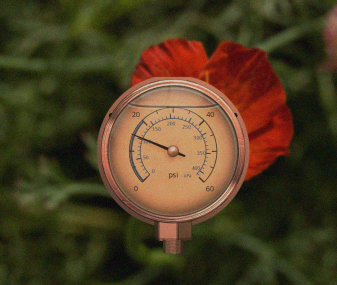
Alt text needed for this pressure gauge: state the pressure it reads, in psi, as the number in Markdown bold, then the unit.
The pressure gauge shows **15** psi
